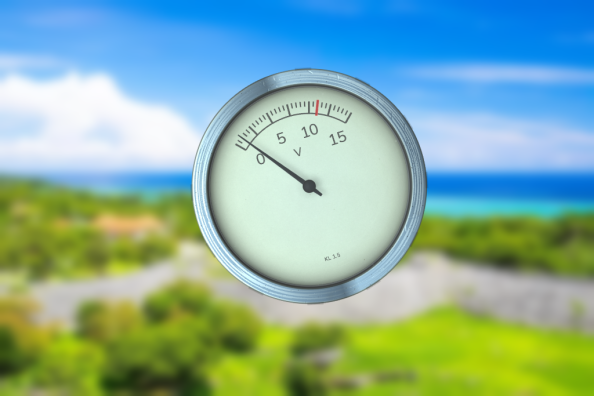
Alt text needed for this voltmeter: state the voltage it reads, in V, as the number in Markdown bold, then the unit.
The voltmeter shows **1** V
